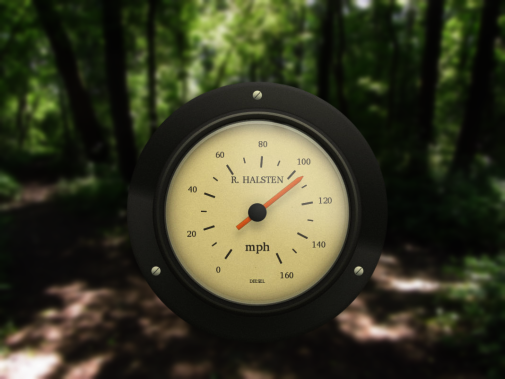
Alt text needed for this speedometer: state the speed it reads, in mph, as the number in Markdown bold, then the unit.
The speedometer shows **105** mph
